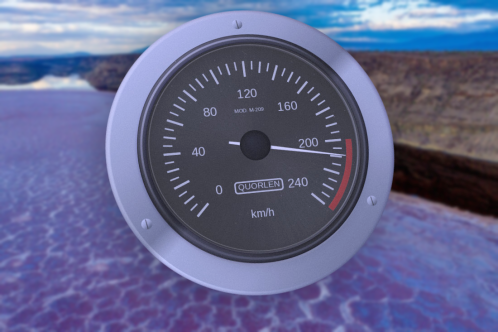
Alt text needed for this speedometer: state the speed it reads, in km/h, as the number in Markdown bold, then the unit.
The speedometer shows **210** km/h
